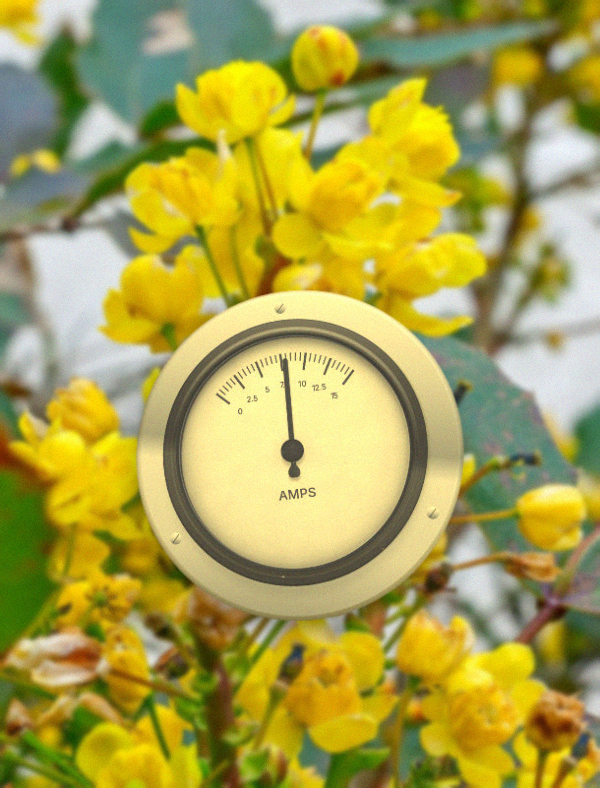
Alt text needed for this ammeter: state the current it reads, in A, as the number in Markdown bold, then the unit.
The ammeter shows **8** A
